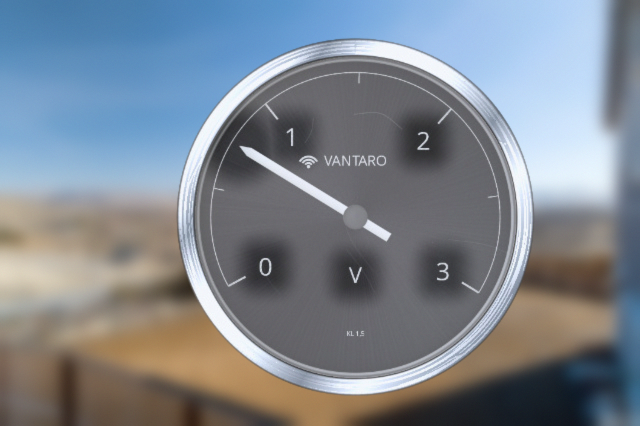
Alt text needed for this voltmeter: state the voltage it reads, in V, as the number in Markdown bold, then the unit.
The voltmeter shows **0.75** V
